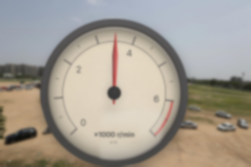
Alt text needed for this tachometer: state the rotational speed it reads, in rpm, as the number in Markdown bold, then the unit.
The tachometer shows **3500** rpm
